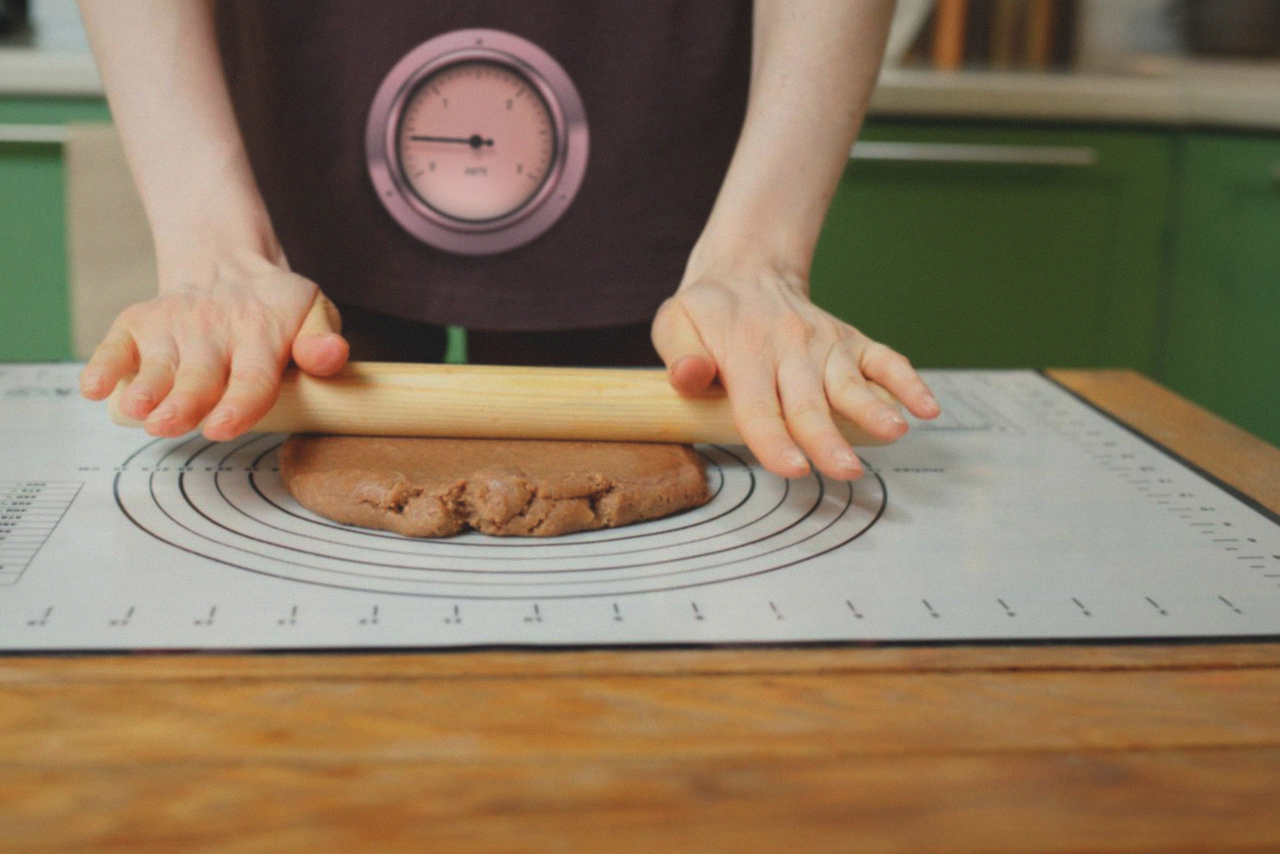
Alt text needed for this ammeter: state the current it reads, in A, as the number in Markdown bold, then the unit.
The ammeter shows **0.4** A
